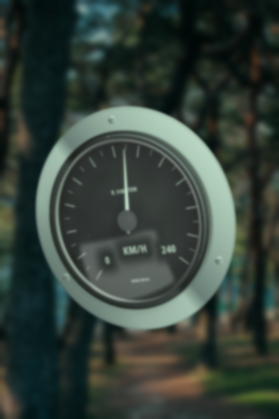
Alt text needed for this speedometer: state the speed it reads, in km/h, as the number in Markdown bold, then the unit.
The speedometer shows **130** km/h
